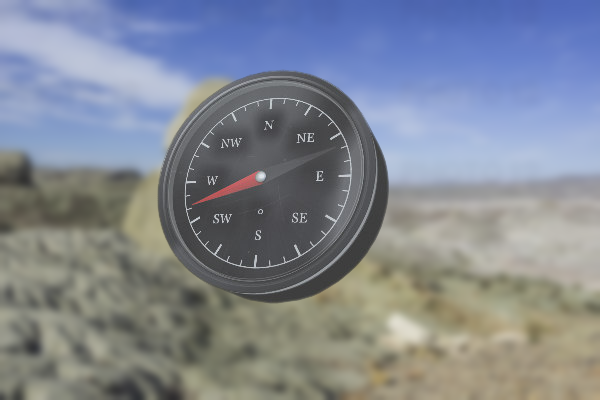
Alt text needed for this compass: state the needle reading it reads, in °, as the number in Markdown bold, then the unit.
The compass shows **250** °
